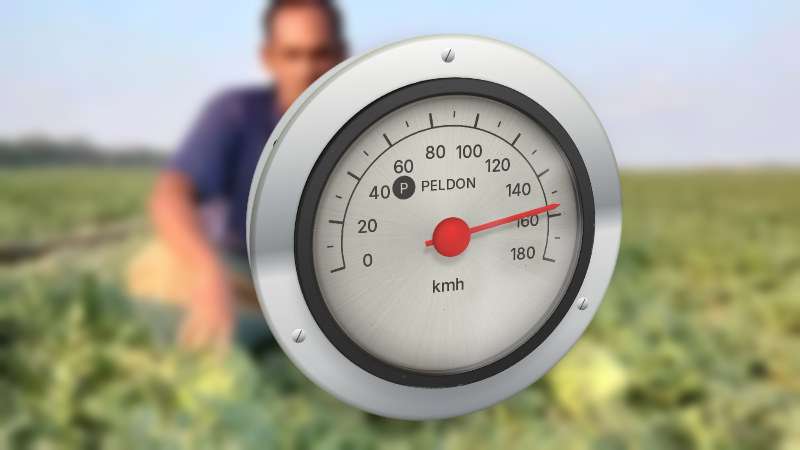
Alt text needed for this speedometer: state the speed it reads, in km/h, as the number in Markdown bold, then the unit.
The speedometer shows **155** km/h
